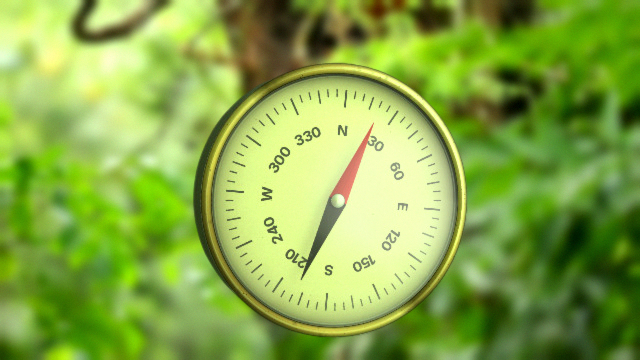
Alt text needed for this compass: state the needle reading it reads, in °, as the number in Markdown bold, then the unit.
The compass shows **20** °
